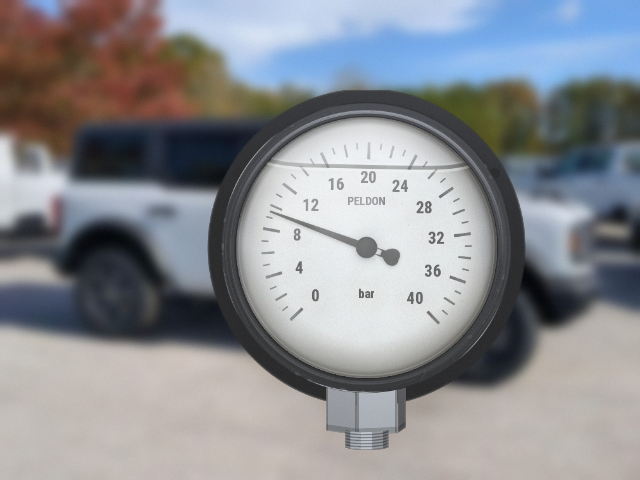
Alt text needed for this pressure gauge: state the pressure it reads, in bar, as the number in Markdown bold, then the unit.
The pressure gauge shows **9.5** bar
